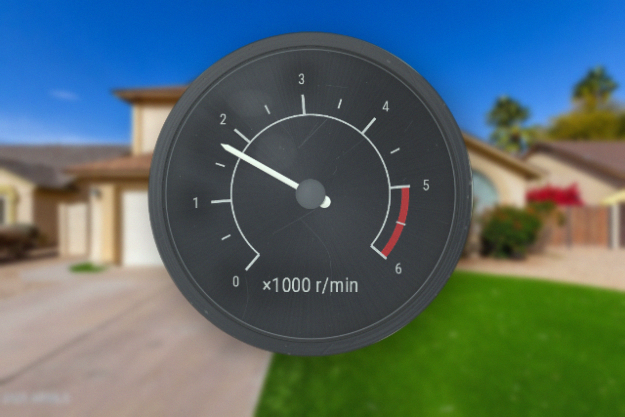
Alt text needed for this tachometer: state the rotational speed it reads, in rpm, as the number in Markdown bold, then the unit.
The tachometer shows **1750** rpm
